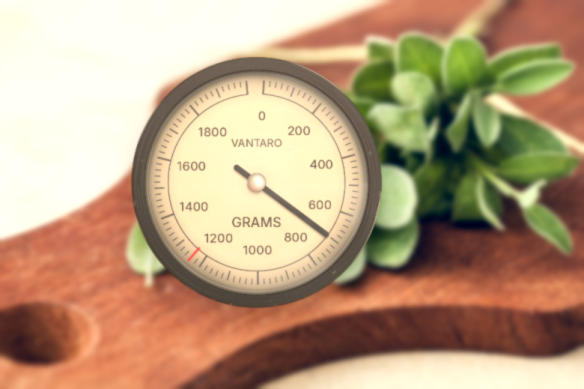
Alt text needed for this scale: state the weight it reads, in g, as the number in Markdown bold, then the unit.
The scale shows **700** g
